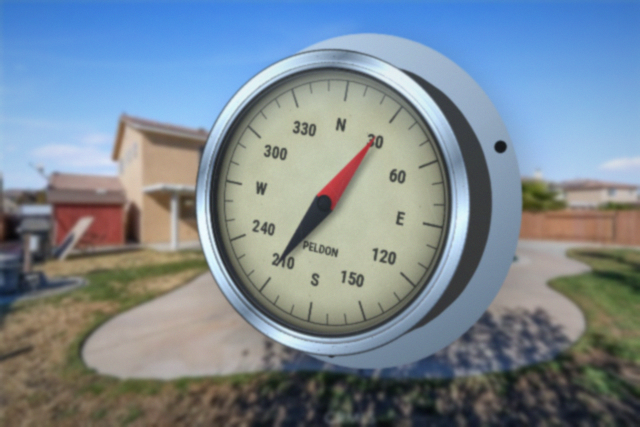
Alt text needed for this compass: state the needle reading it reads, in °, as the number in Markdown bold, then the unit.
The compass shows **30** °
